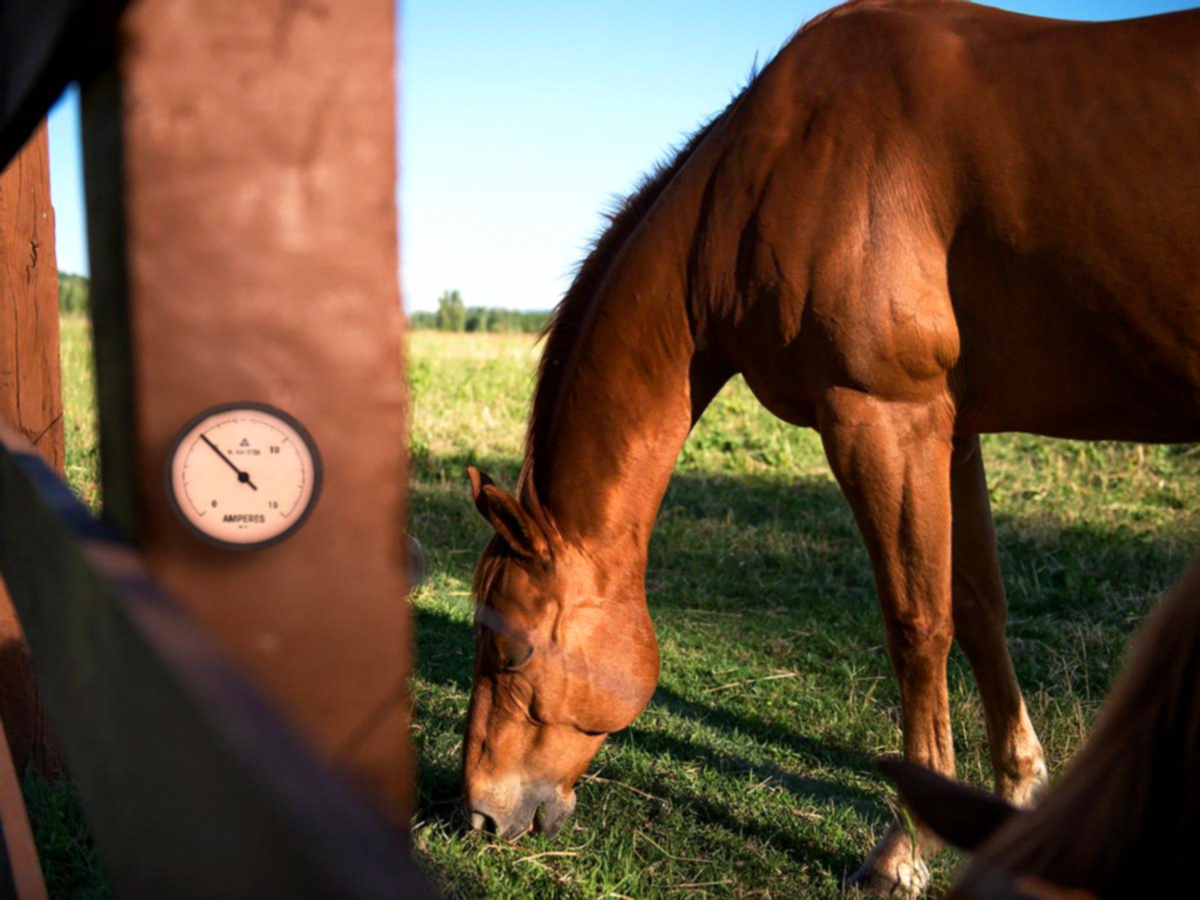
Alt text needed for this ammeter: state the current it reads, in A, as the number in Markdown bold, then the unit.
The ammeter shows **5** A
